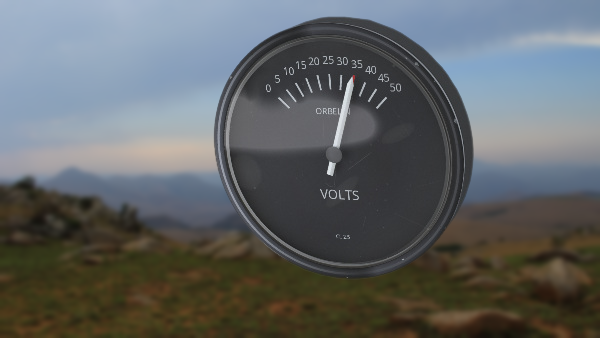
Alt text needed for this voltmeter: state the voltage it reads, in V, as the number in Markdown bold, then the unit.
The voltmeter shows **35** V
